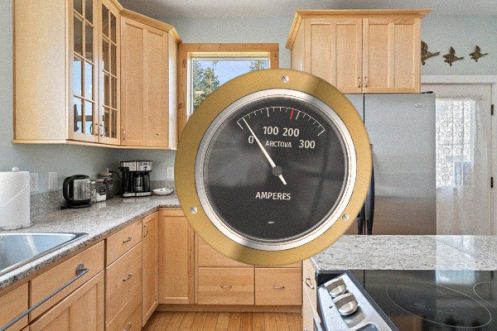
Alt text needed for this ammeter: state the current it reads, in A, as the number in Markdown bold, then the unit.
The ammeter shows **20** A
